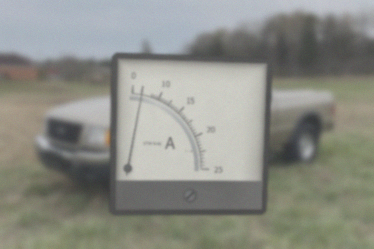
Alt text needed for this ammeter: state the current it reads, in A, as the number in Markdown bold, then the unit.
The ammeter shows **5** A
